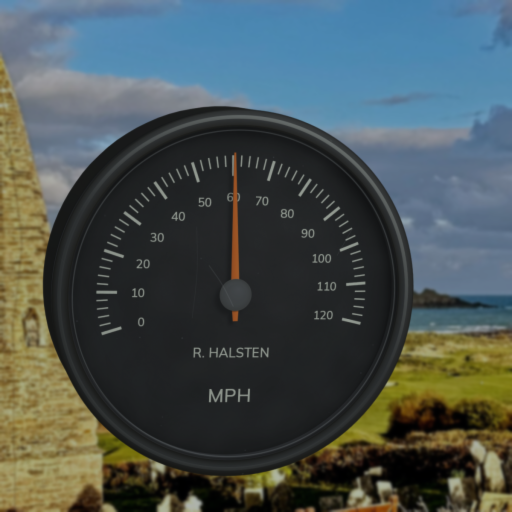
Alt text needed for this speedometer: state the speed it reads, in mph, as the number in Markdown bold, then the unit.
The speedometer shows **60** mph
